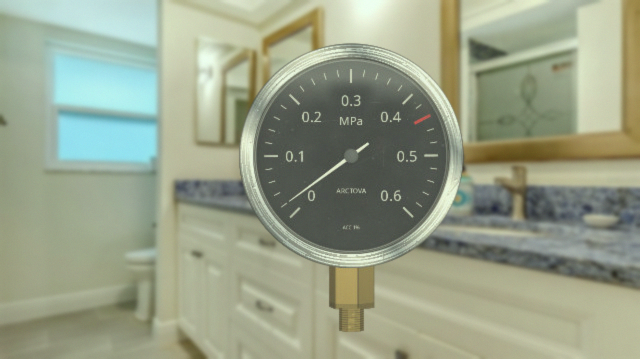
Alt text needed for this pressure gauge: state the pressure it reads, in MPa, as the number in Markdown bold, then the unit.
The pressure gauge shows **0.02** MPa
